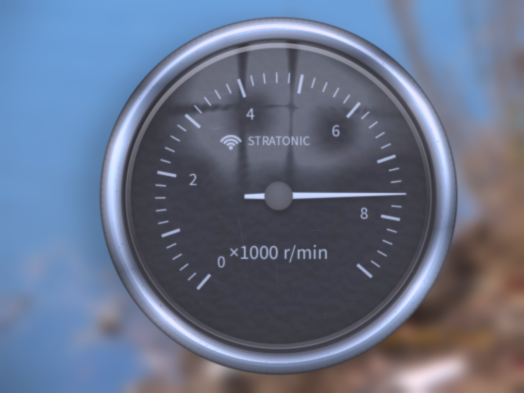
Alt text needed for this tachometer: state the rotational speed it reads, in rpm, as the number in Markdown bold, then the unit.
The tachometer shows **7600** rpm
